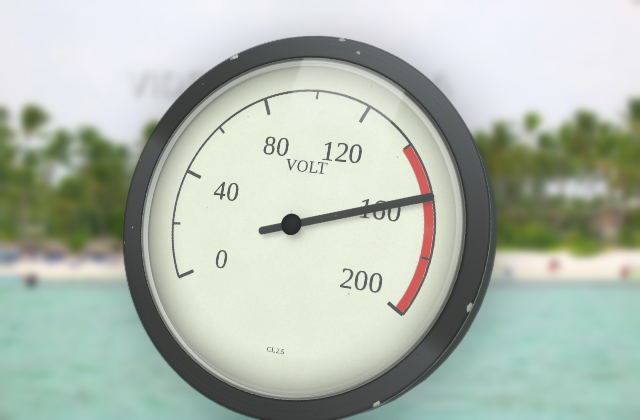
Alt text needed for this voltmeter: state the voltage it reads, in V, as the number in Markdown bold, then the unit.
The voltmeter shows **160** V
